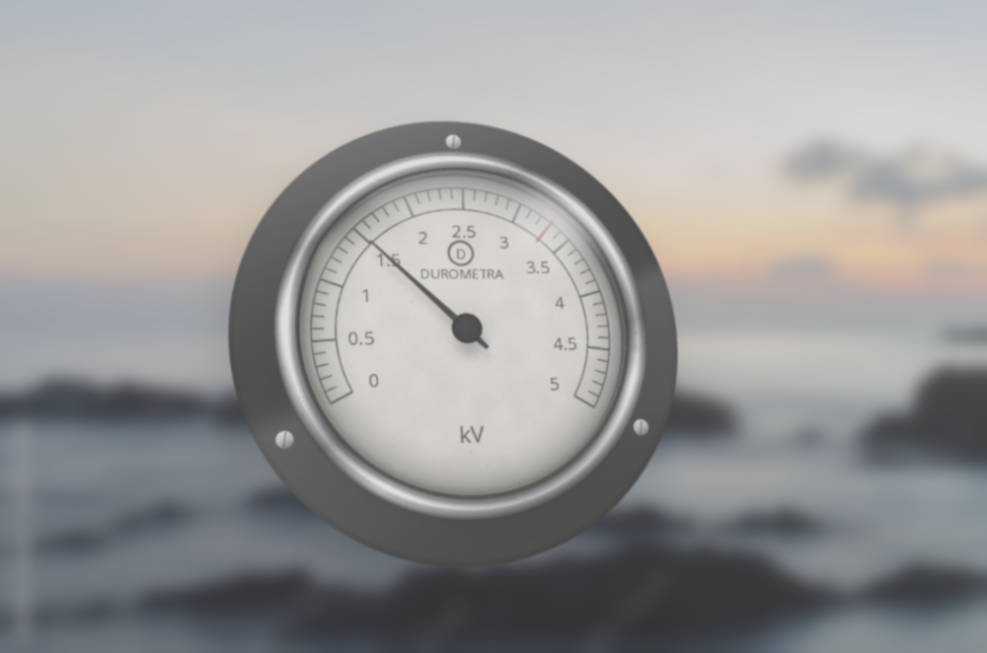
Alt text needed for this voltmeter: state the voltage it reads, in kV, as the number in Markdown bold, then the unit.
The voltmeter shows **1.5** kV
